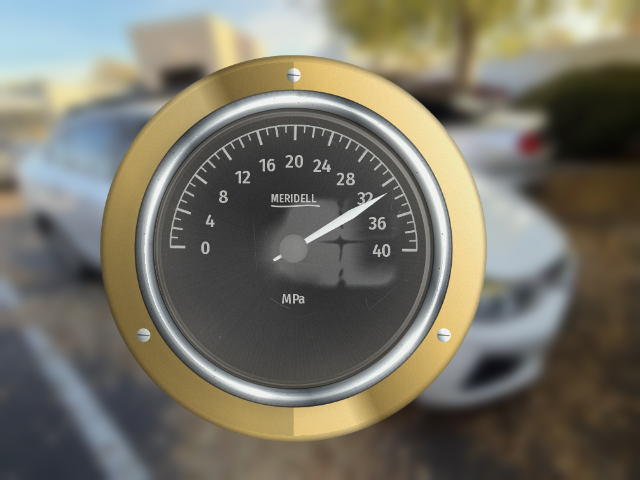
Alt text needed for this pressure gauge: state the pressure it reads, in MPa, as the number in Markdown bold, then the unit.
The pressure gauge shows **33** MPa
